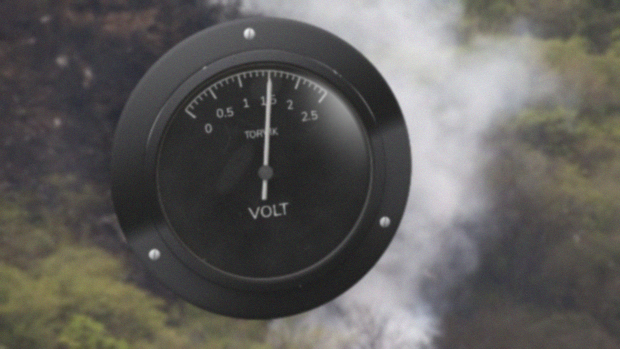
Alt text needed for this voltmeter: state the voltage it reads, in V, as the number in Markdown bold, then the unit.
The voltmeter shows **1.5** V
